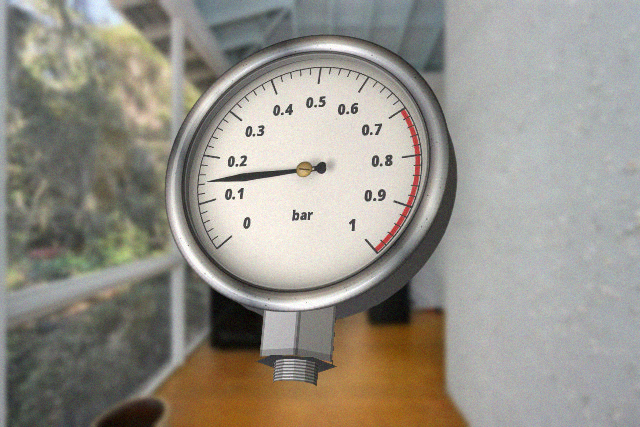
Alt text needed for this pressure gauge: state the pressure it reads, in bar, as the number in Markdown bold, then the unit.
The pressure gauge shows **0.14** bar
